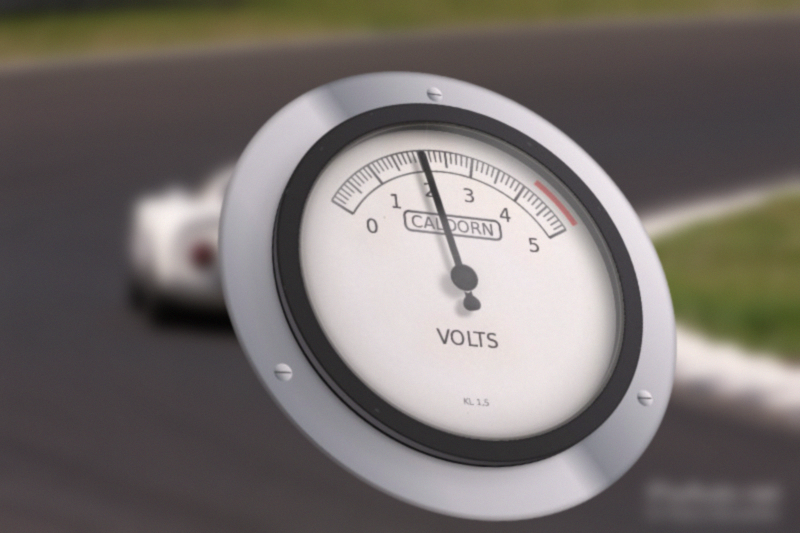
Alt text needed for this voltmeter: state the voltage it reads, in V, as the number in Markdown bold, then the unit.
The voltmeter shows **2** V
